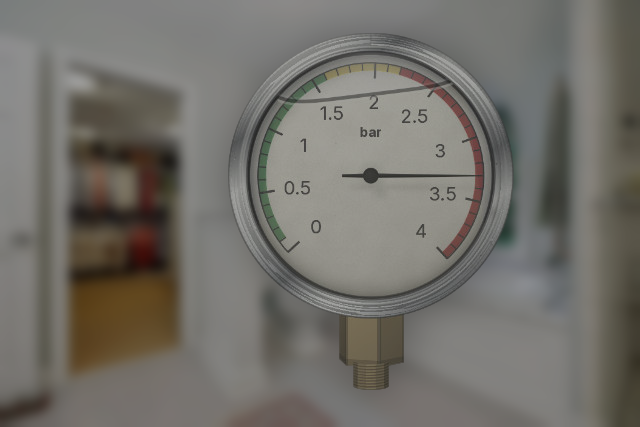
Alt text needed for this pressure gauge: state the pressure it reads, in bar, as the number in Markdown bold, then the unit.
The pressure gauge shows **3.3** bar
